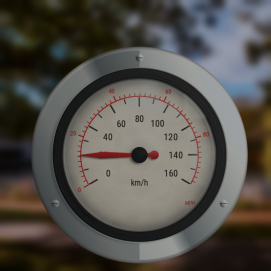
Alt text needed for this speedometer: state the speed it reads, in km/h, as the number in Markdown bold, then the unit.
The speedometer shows **20** km/h
